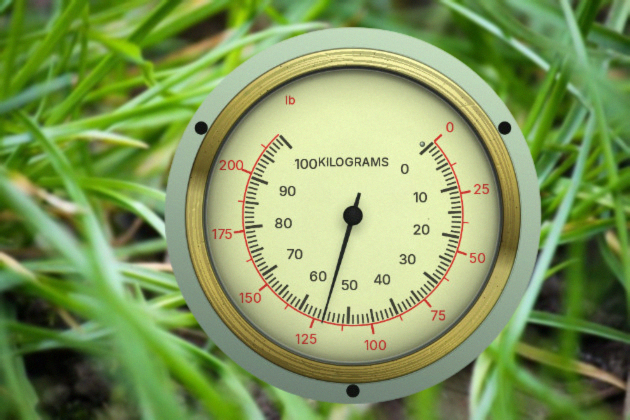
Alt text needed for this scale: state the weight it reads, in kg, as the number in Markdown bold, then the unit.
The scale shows **55** kg
